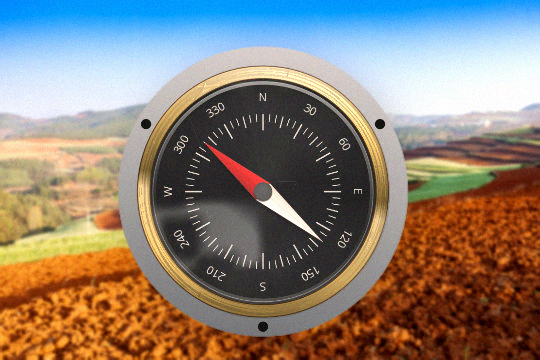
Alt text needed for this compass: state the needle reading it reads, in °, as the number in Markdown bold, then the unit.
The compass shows **310** °
